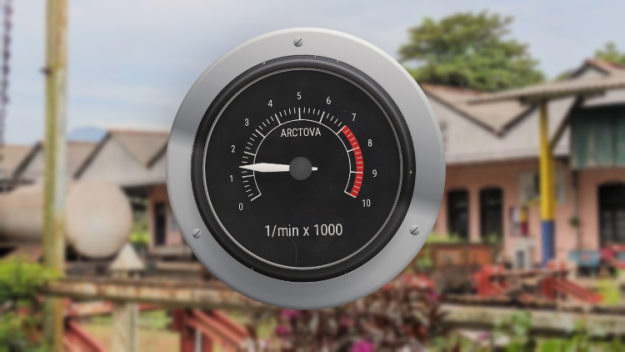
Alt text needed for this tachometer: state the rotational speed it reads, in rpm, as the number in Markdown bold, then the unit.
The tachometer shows **1400** rpm
